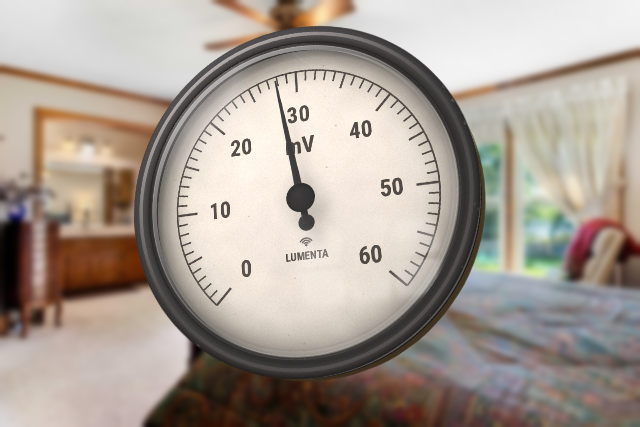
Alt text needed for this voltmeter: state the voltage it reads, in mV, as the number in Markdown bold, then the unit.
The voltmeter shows **28** mV
